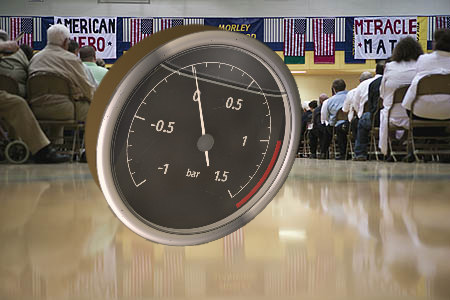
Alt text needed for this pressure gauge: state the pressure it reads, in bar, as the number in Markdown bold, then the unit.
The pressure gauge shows **0** bar
